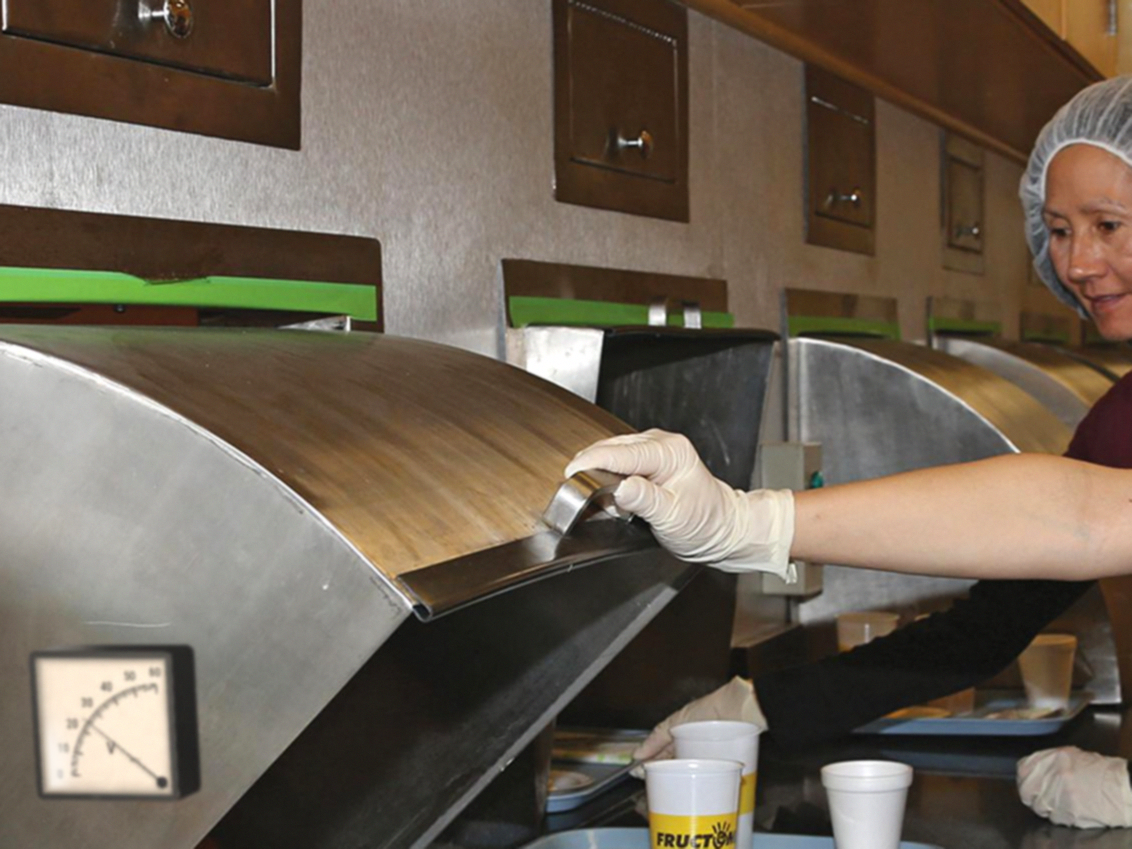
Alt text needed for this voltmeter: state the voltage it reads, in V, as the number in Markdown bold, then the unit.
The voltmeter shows **25** V
